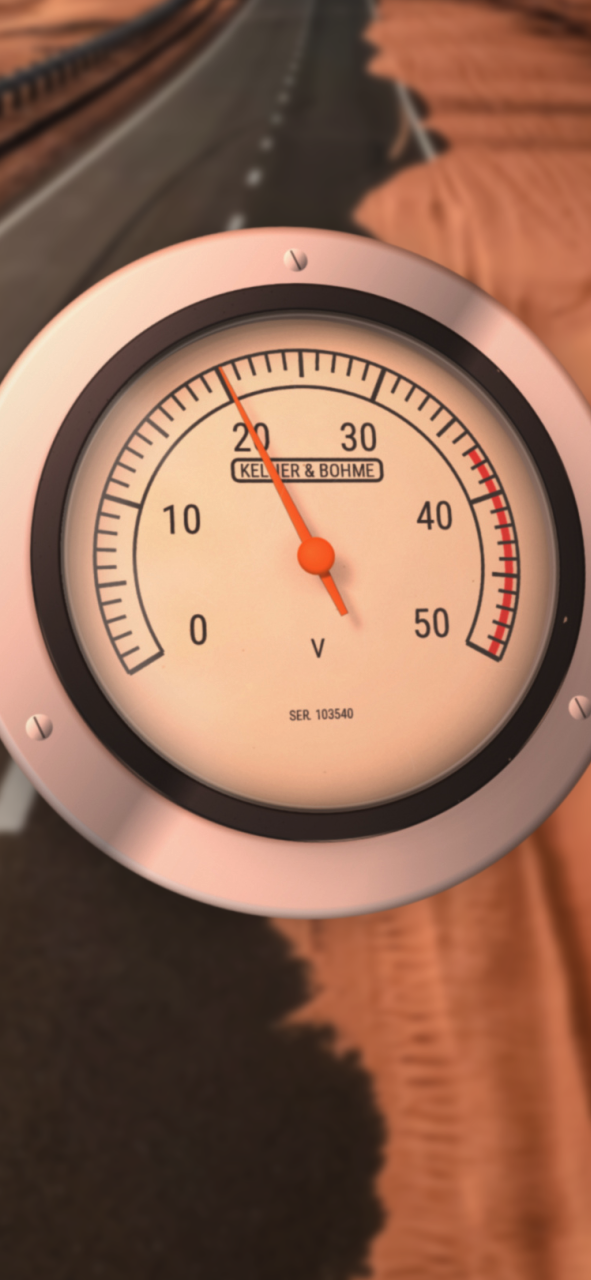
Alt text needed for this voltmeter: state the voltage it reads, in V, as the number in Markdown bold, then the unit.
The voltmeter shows **20** V
